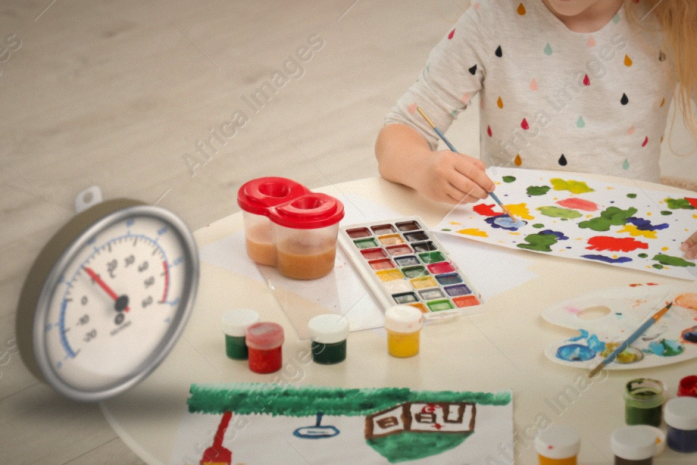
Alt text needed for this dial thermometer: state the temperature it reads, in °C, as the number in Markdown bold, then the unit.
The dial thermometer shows **10** °C
